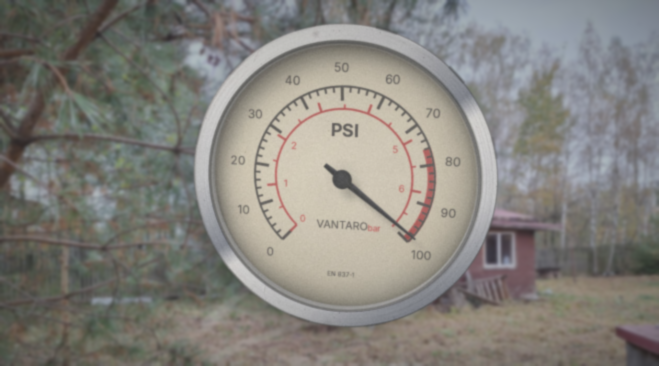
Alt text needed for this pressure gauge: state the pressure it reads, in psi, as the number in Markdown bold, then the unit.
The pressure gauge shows **98** psi
